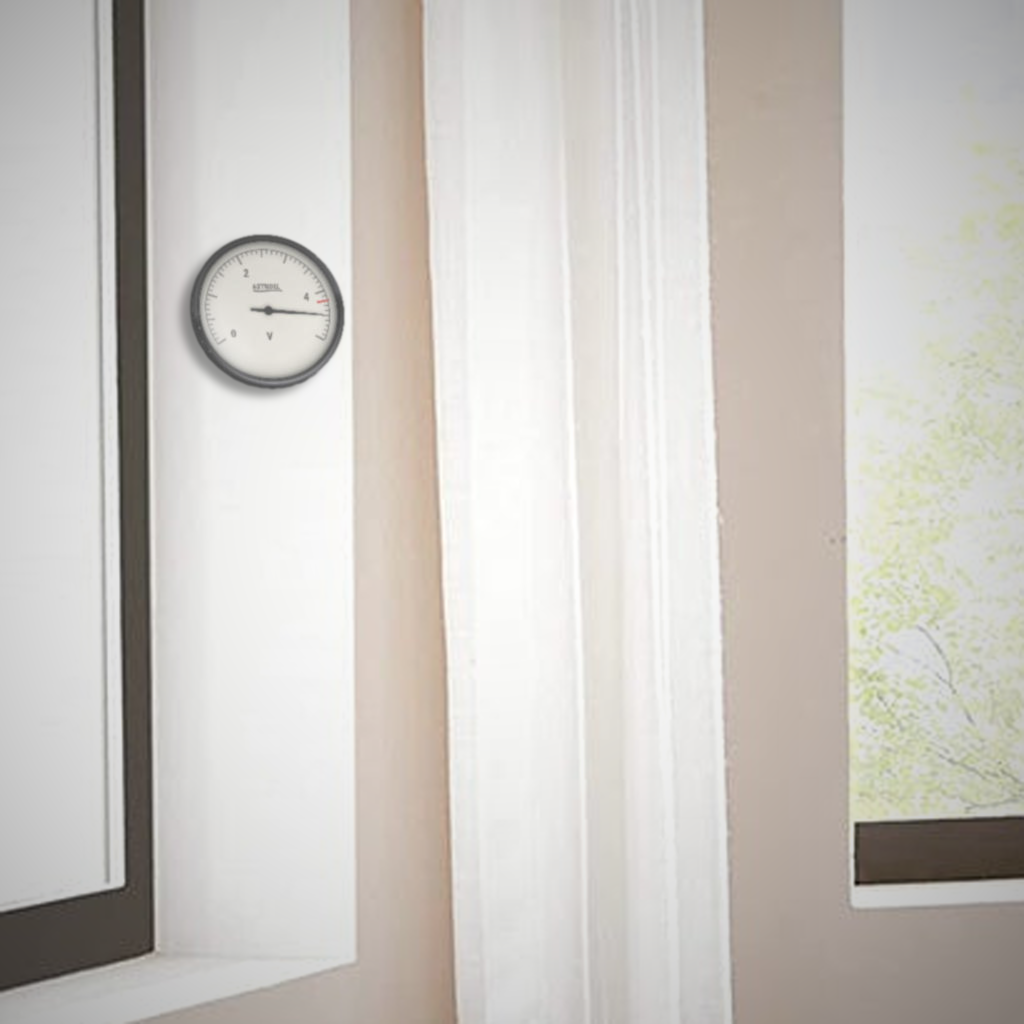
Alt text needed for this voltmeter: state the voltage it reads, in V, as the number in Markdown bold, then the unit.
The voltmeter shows **4.5** V
